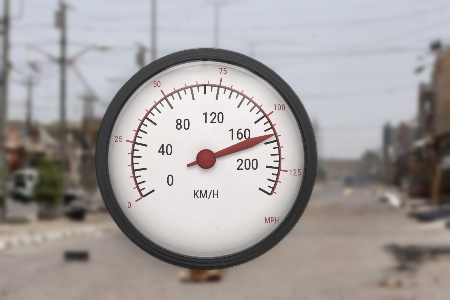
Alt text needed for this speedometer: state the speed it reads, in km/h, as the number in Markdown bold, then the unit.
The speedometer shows **175** km/h
